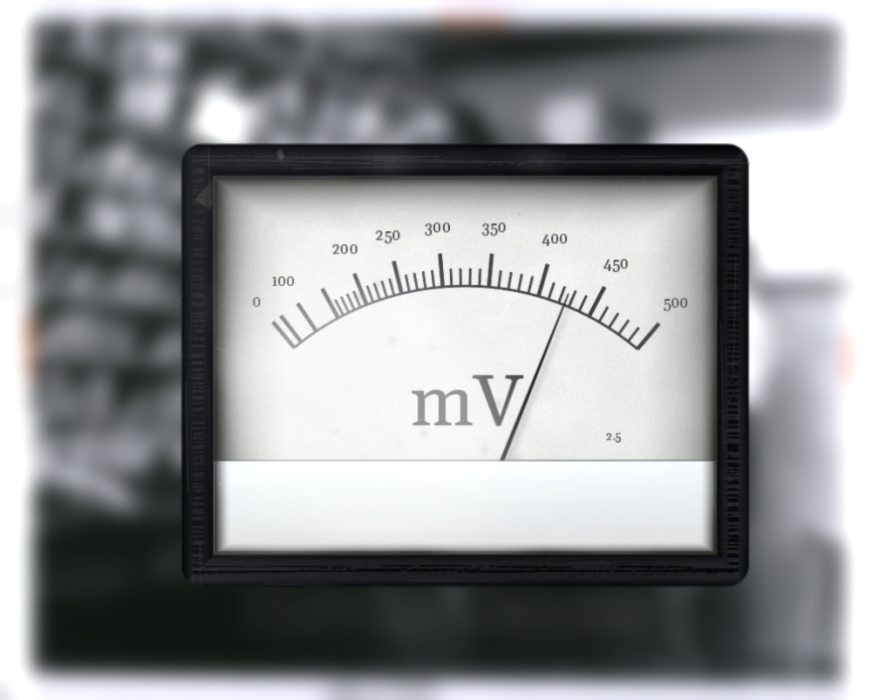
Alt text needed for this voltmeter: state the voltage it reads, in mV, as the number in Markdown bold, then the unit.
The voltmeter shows **425** mV
